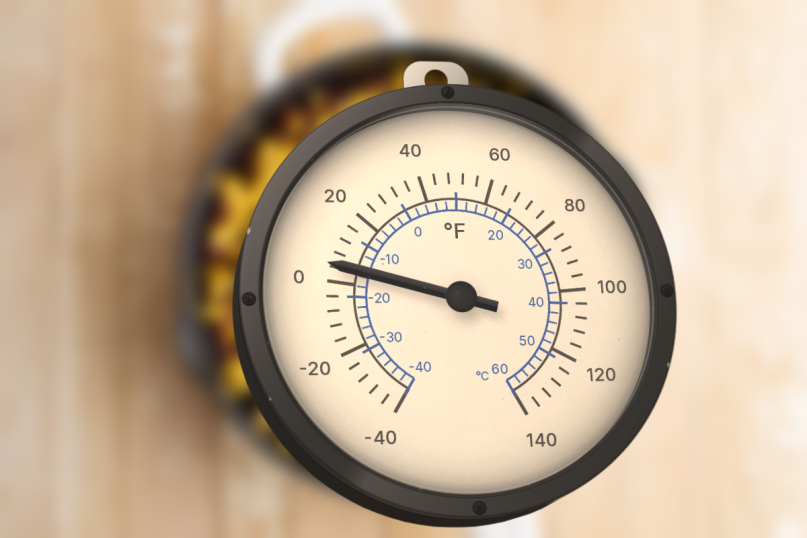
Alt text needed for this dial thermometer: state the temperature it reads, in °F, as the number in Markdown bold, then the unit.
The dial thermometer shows **4** °F
